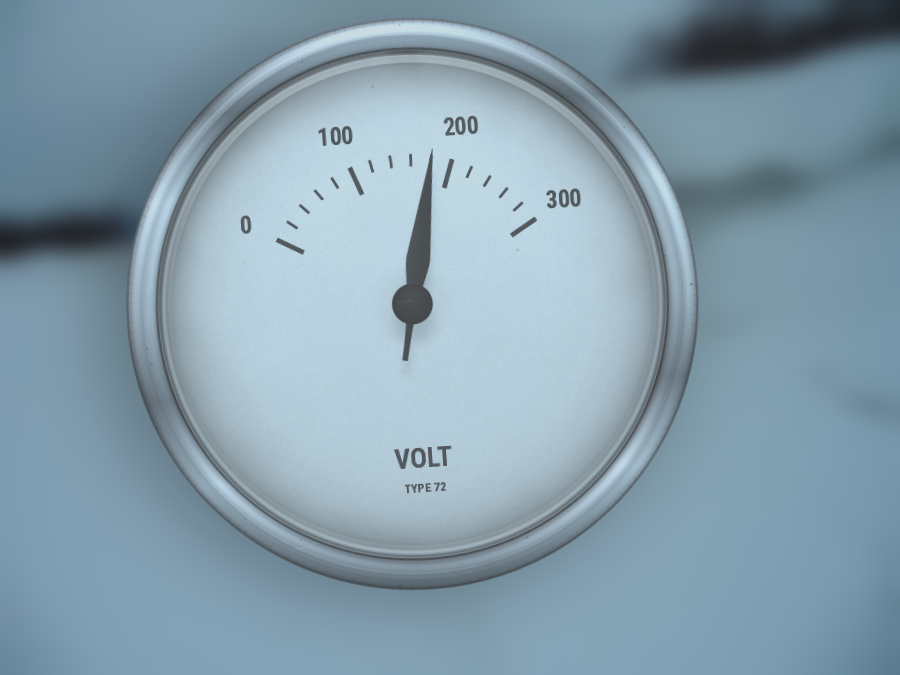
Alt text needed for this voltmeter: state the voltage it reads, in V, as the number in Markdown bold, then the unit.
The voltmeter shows **180** V
